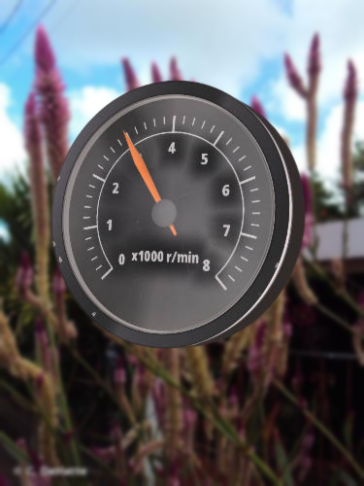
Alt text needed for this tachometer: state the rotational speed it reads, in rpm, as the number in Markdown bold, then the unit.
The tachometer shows **3000** rpm
